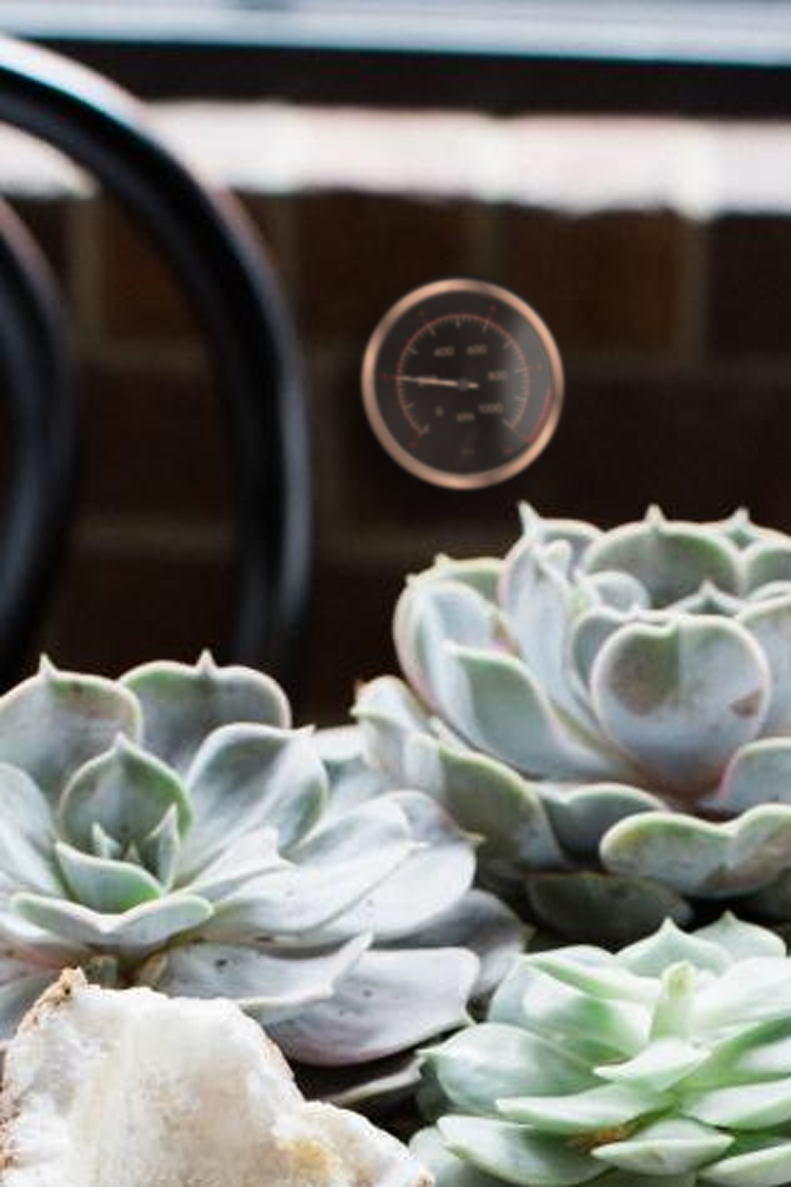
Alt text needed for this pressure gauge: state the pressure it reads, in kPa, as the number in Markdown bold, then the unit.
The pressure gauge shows **200** kPa
